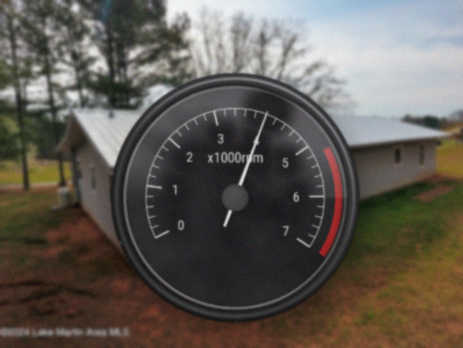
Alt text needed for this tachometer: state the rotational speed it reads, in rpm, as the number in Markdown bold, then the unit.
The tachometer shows **4000** rpm
